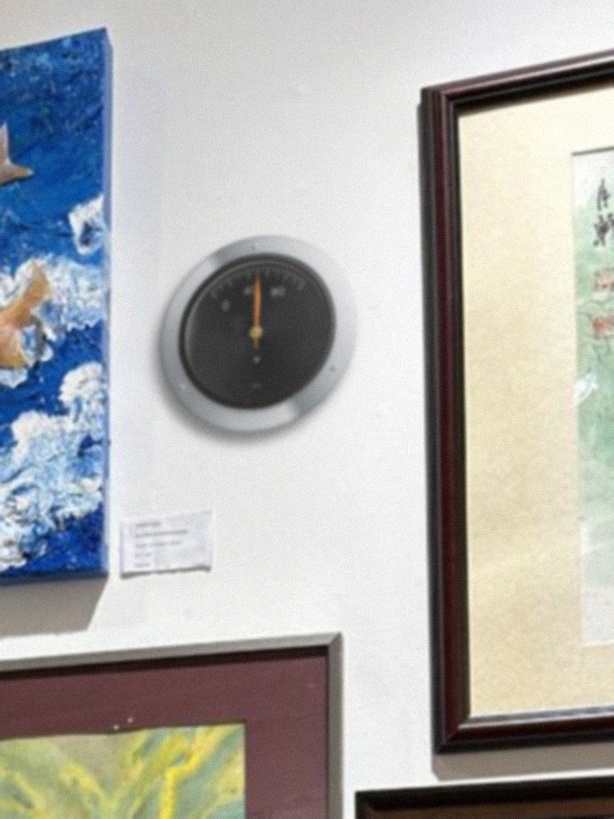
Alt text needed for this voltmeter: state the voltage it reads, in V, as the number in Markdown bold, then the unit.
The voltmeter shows **50** V
